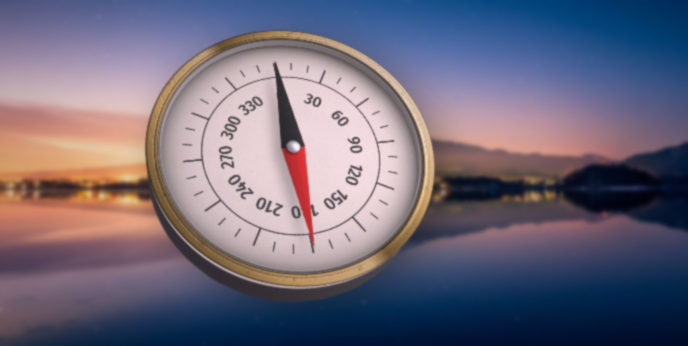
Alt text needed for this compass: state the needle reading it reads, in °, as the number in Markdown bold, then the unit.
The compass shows **180** °
